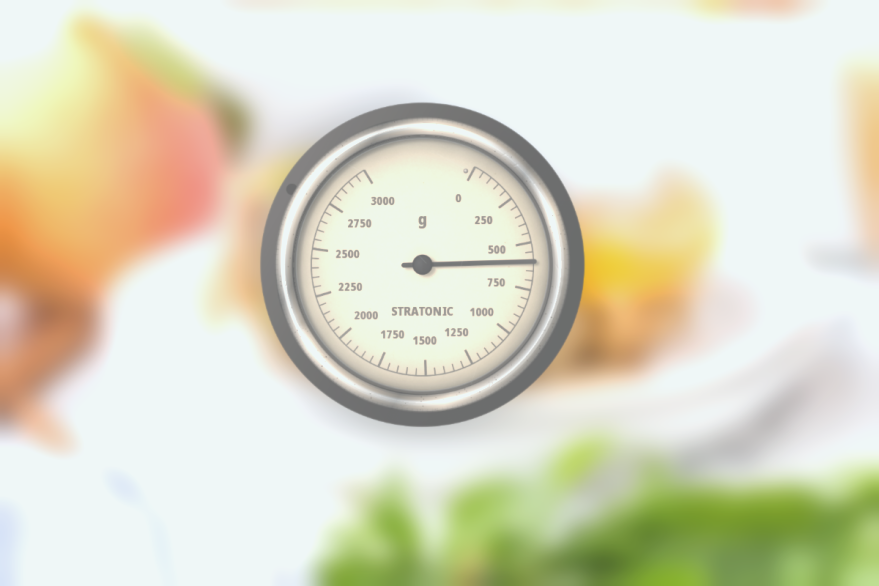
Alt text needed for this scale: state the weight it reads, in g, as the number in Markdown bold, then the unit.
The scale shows **600** g
